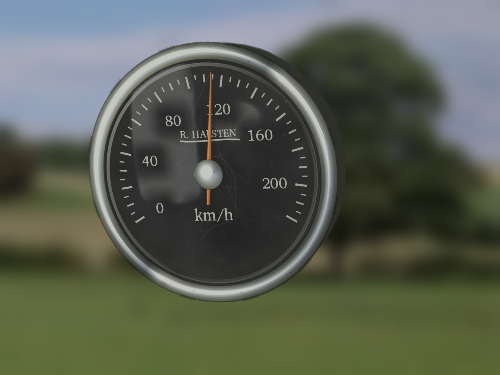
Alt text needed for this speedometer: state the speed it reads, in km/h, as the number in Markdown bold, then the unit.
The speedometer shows **115** km/h
